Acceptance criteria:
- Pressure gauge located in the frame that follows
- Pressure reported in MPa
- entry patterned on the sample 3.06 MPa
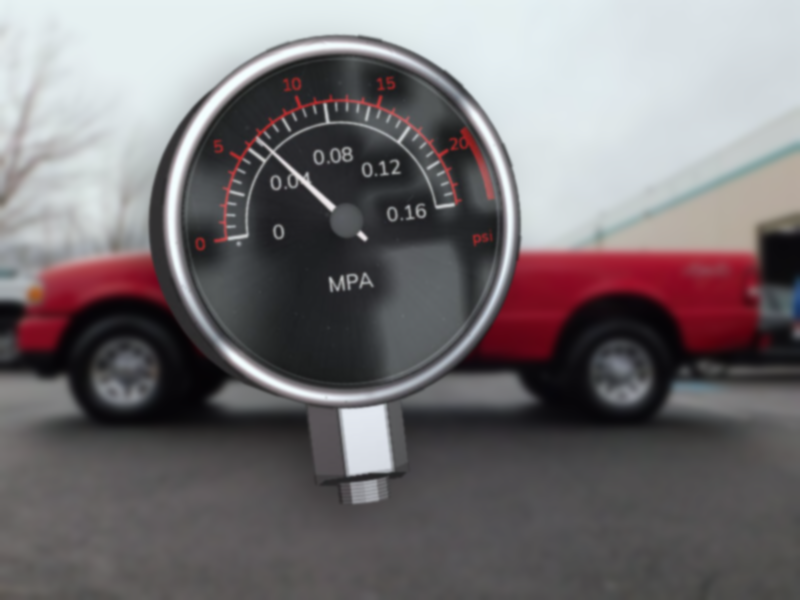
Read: 0.045 MPa
